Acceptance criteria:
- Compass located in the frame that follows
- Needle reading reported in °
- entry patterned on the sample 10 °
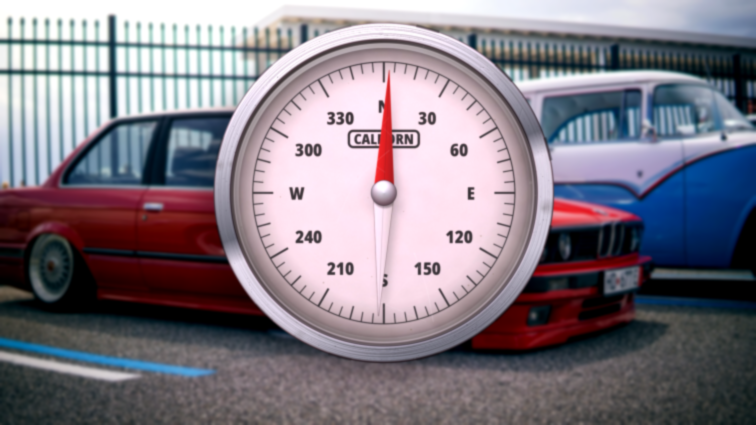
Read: 2.5 °
